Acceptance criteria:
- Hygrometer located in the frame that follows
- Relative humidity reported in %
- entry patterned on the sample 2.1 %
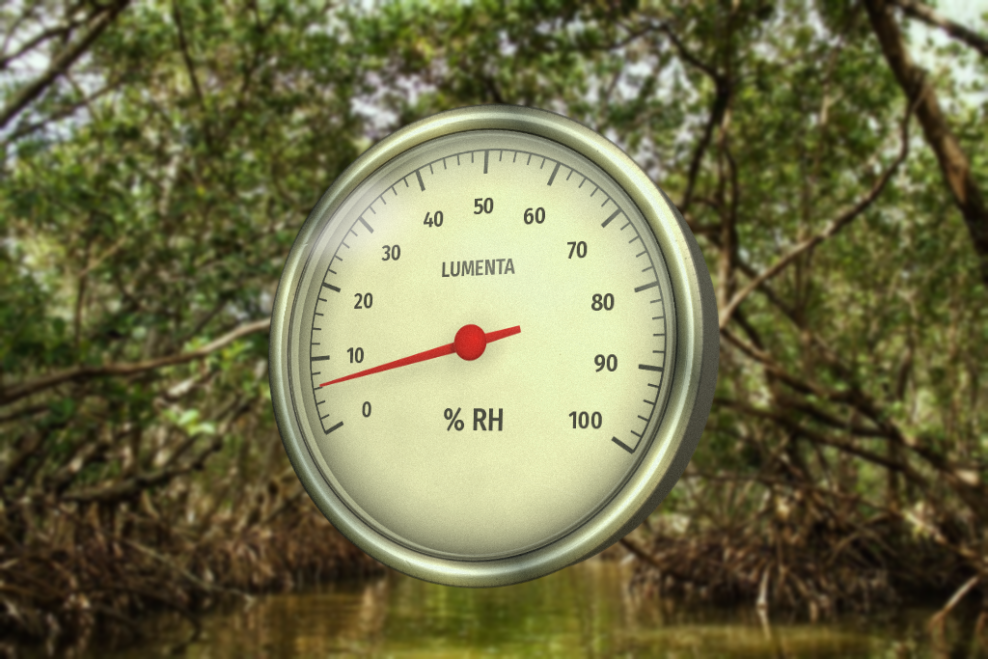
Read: 6 %
